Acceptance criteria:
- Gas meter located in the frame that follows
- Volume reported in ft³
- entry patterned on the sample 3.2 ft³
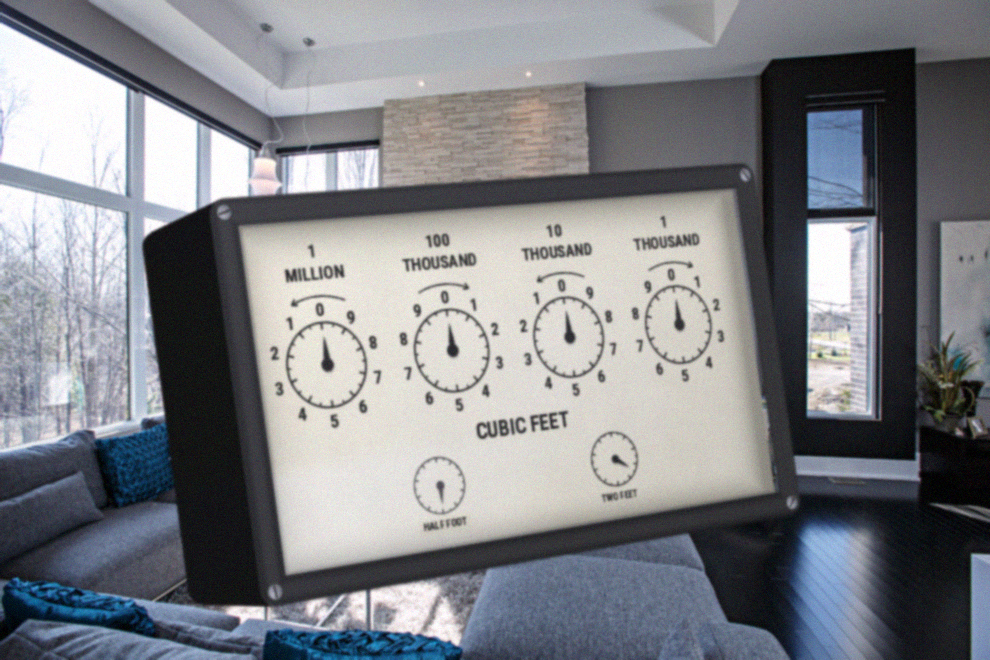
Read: 0 ft³
